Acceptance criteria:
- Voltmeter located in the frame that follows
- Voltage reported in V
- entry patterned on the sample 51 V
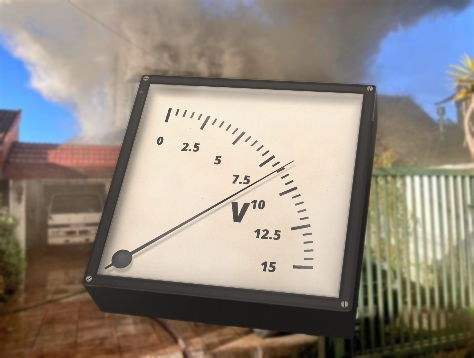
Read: 8.5 V
